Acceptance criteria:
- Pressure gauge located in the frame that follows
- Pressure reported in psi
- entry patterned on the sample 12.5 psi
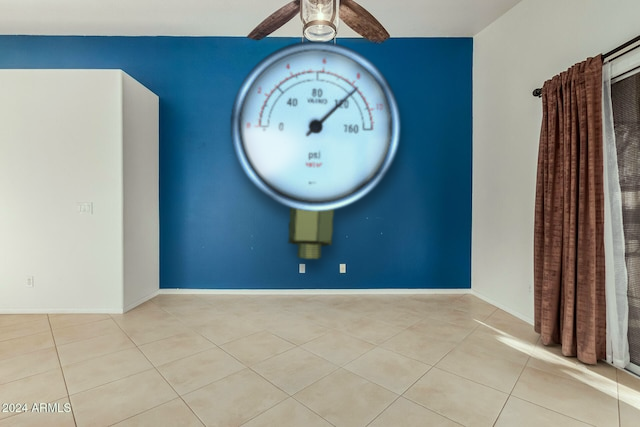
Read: 120 psi
